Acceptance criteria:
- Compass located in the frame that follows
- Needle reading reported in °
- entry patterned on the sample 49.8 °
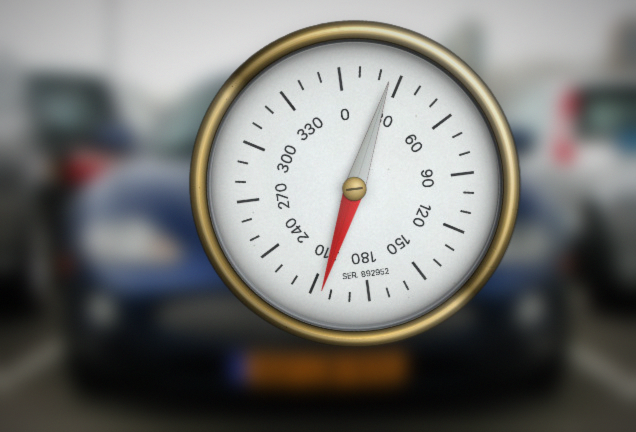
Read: 205 °
